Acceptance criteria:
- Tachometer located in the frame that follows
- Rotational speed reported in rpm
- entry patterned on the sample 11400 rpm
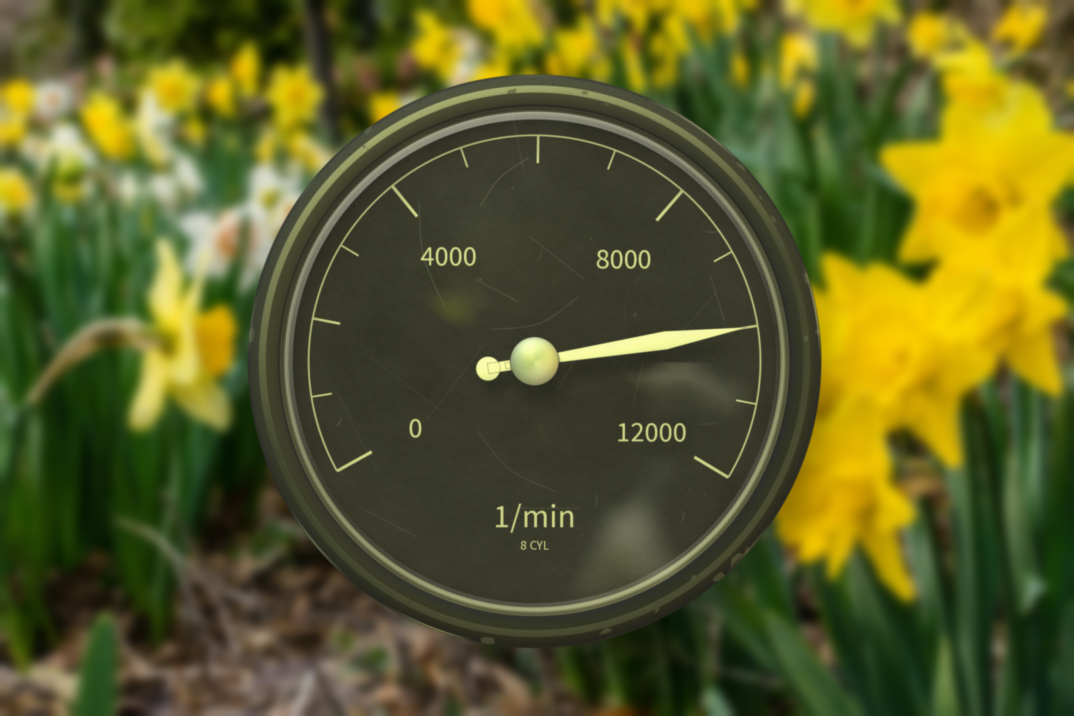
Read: 10000 rpm
